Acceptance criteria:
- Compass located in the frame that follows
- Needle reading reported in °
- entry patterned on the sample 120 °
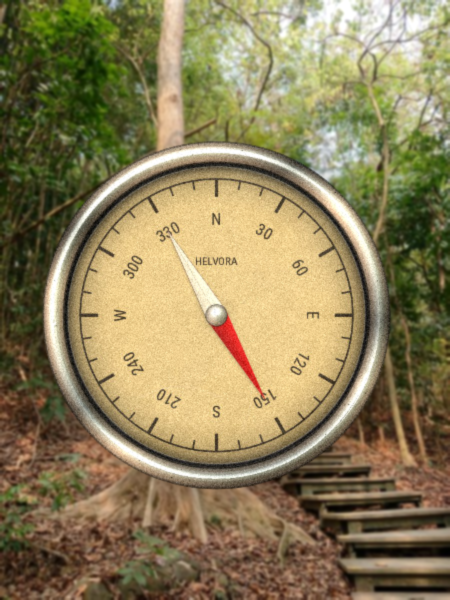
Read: 150 °
